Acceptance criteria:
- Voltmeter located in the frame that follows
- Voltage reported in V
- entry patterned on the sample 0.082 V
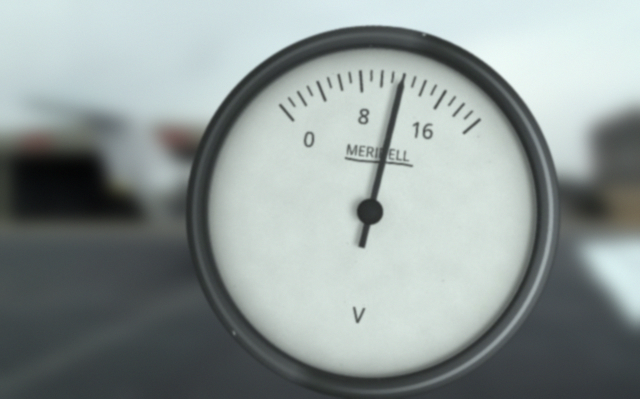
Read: 12 V
